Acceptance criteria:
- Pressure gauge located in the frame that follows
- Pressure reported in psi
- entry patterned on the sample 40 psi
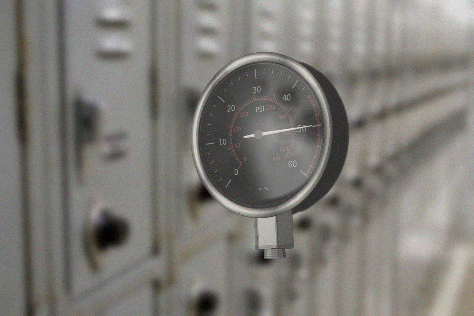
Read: 50 psi
